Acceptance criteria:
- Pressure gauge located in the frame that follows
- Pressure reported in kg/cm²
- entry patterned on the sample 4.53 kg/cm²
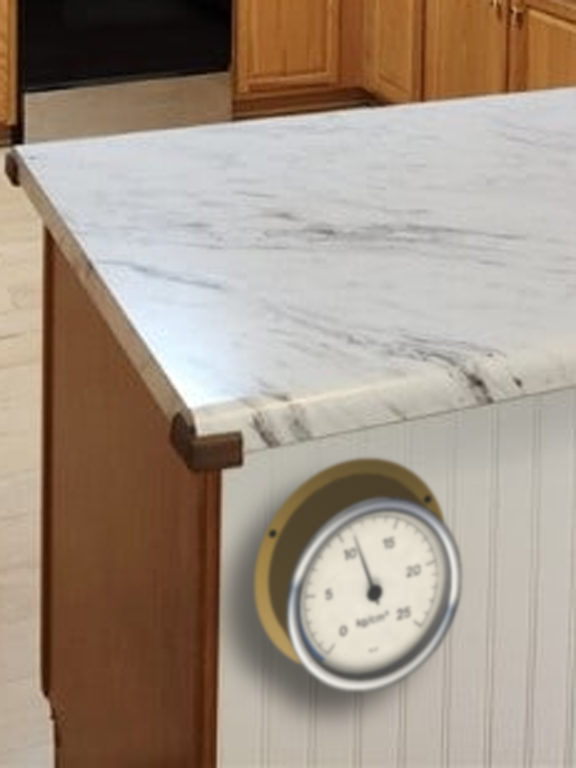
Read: 11 kg/cm²
